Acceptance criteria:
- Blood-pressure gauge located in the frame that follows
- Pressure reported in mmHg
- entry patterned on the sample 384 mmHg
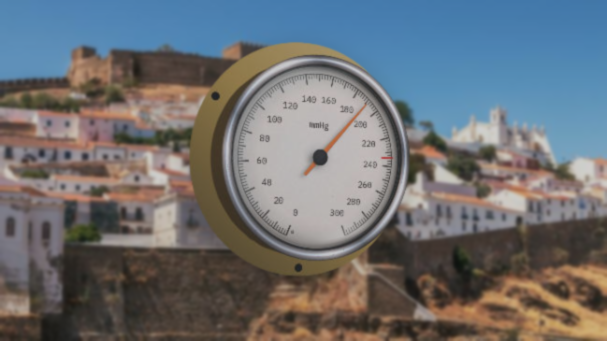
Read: 190 mmHg
